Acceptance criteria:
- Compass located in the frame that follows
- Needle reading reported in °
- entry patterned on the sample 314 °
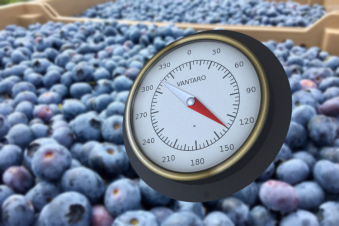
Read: 135 °
